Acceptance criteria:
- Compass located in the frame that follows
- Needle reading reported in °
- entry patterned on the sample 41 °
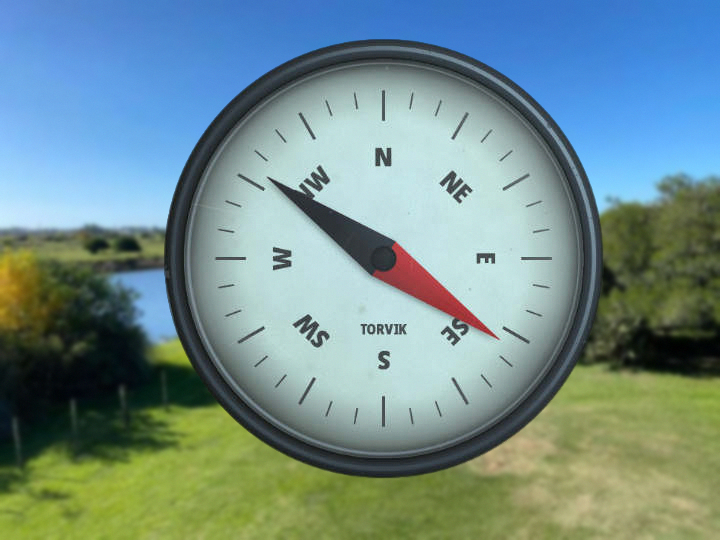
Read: 125 °
